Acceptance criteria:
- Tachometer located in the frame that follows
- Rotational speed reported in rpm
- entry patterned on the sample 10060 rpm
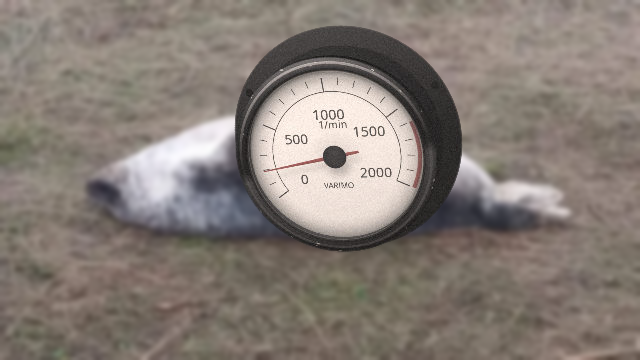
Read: 200 rpm
